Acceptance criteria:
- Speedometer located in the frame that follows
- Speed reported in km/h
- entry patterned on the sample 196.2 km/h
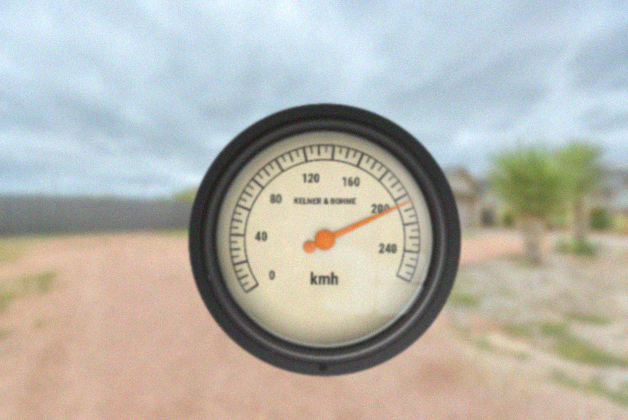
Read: 205 km/h
